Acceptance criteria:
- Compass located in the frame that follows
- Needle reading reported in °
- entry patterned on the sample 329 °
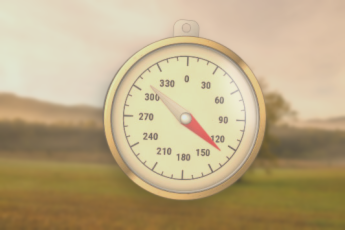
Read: 130 °
